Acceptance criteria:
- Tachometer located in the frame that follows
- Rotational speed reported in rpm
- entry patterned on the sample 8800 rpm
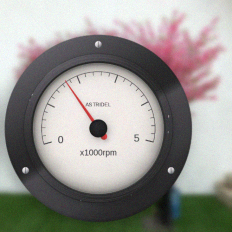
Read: 1700 rpm
